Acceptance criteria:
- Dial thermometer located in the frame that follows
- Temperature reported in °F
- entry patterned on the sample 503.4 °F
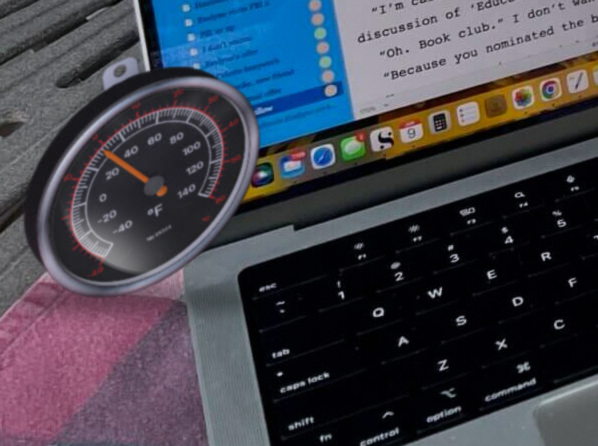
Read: 30 °F
